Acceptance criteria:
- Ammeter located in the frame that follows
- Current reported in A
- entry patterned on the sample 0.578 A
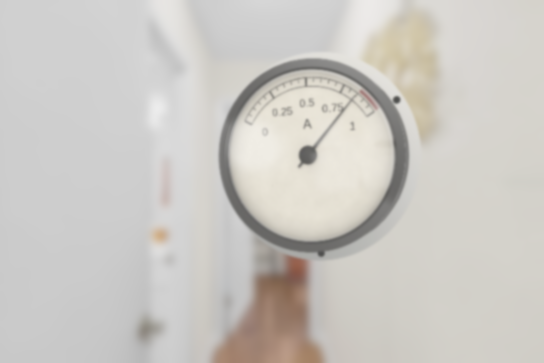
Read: 0.85 A
